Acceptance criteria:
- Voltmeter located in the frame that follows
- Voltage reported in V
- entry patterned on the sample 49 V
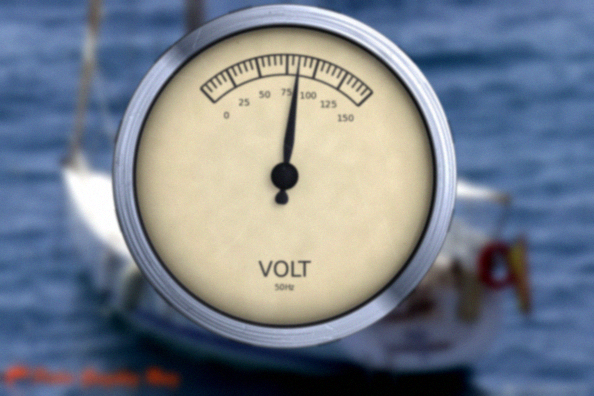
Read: 85 V
